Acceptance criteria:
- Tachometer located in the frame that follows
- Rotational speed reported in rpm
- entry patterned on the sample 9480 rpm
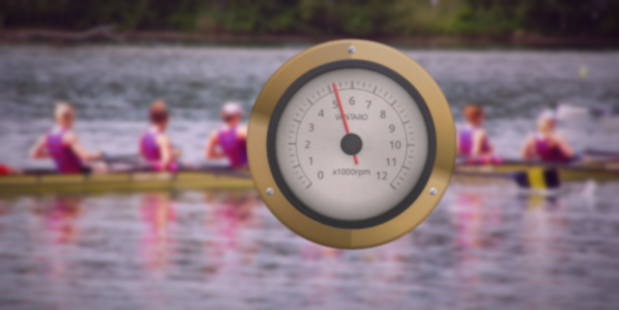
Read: 5250 rpm
